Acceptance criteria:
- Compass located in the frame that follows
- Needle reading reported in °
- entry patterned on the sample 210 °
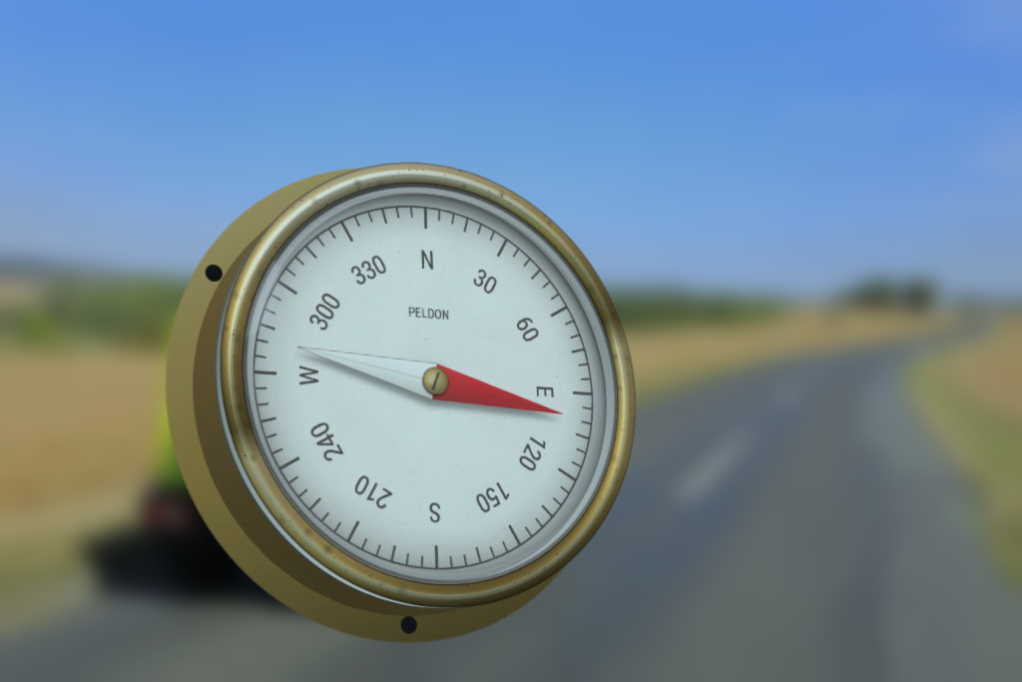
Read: 100 °
